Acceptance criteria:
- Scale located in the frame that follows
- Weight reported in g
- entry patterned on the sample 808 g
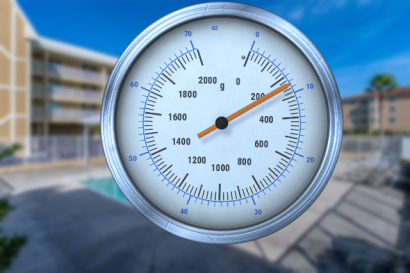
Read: 240 g
